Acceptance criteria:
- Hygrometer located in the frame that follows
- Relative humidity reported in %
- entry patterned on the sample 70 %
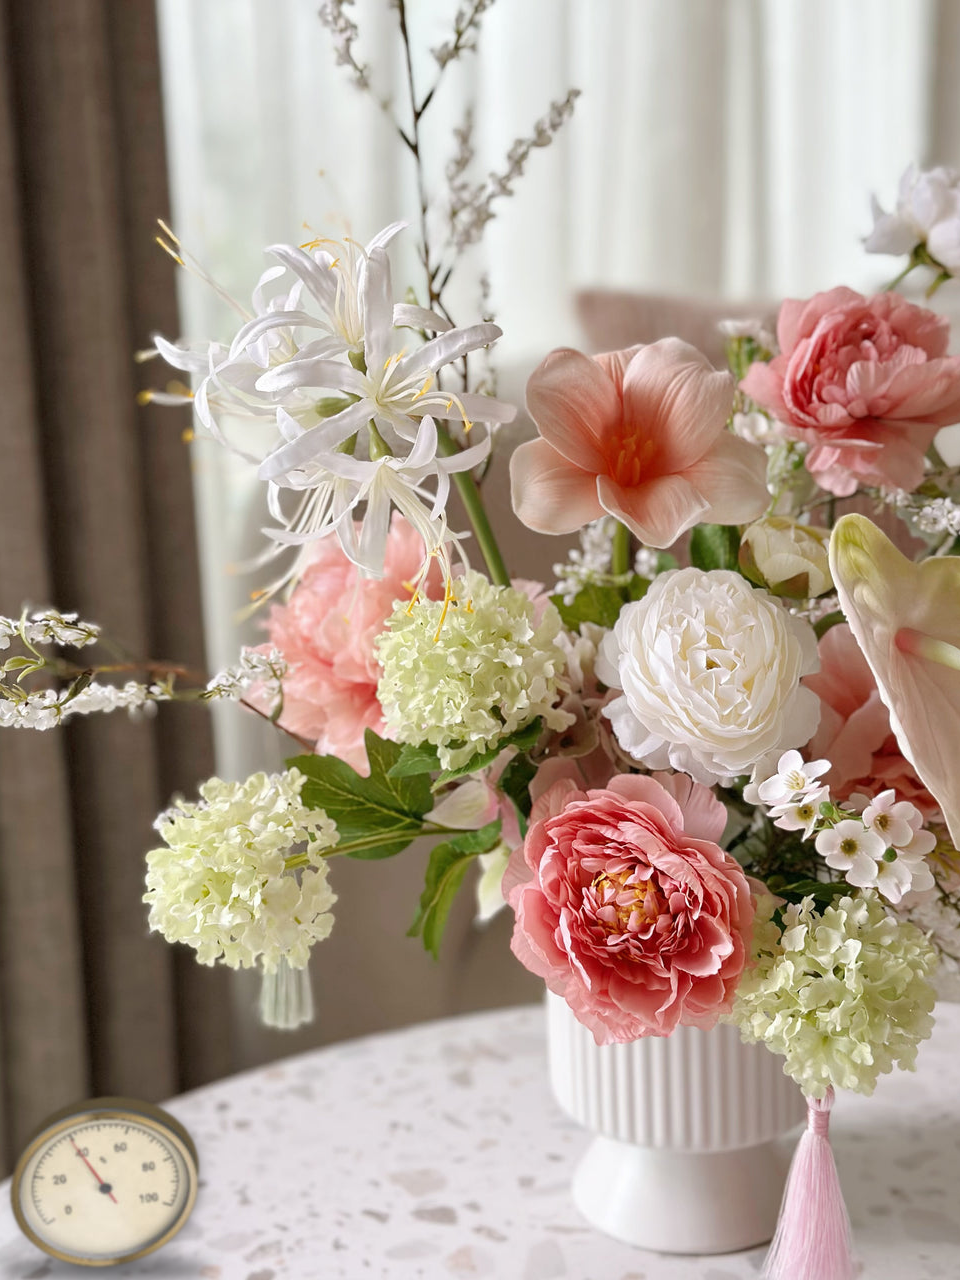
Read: 40 %
